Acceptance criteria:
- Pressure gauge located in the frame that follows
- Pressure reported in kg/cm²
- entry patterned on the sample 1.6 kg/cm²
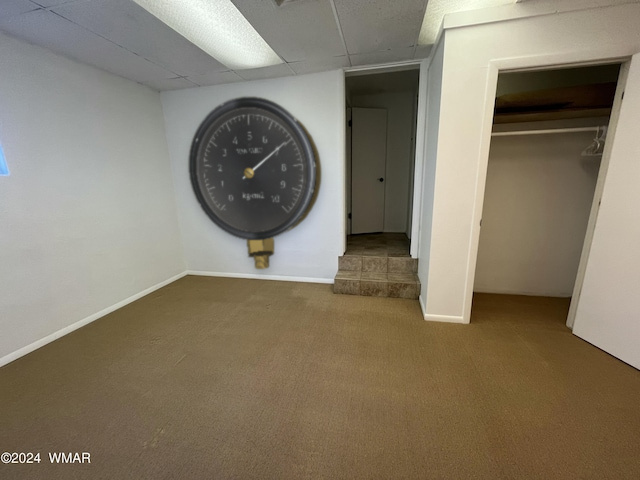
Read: 7 kg/cm²
